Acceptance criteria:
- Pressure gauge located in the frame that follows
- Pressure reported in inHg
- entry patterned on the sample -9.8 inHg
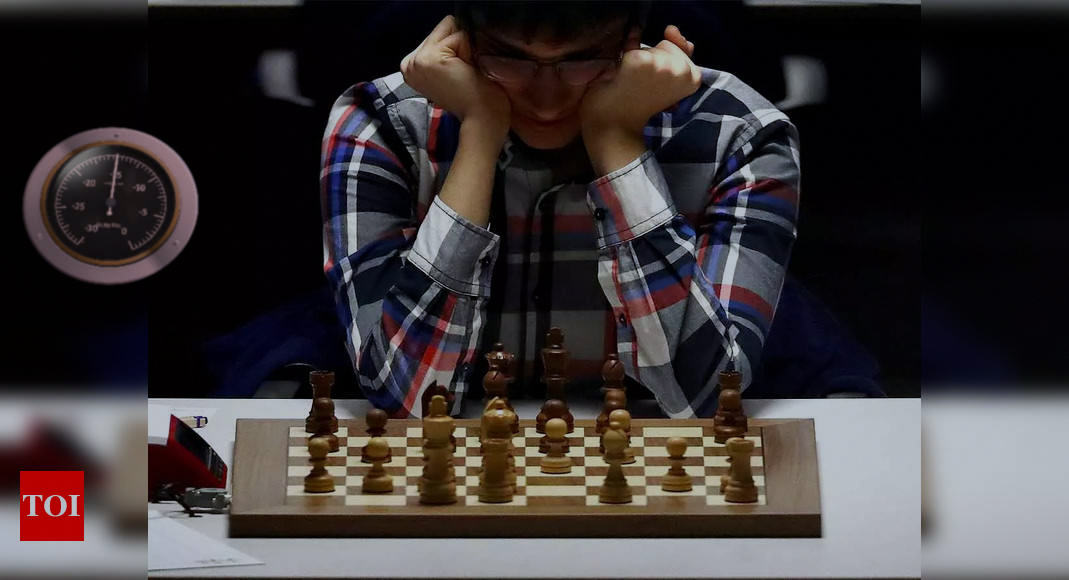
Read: -15 inHg
